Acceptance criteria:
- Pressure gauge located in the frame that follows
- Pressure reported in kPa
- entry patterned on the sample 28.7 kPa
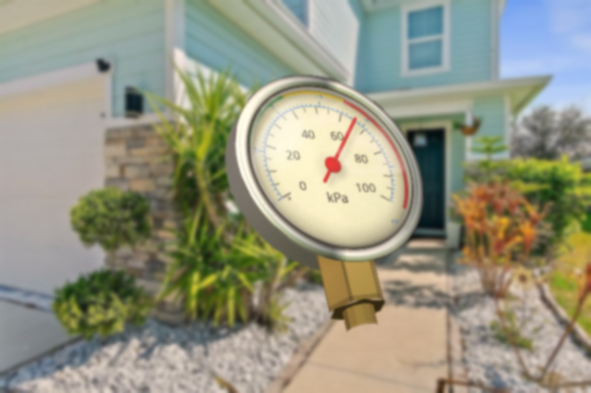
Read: 65 kPa
